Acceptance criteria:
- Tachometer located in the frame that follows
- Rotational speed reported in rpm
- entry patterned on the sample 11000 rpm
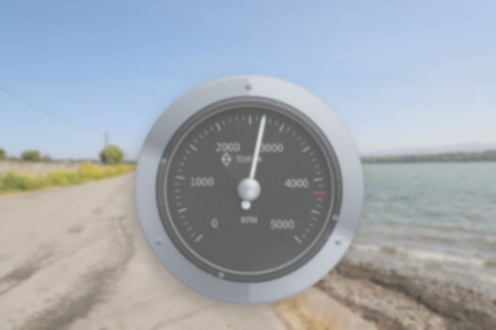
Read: 2700 rpm
